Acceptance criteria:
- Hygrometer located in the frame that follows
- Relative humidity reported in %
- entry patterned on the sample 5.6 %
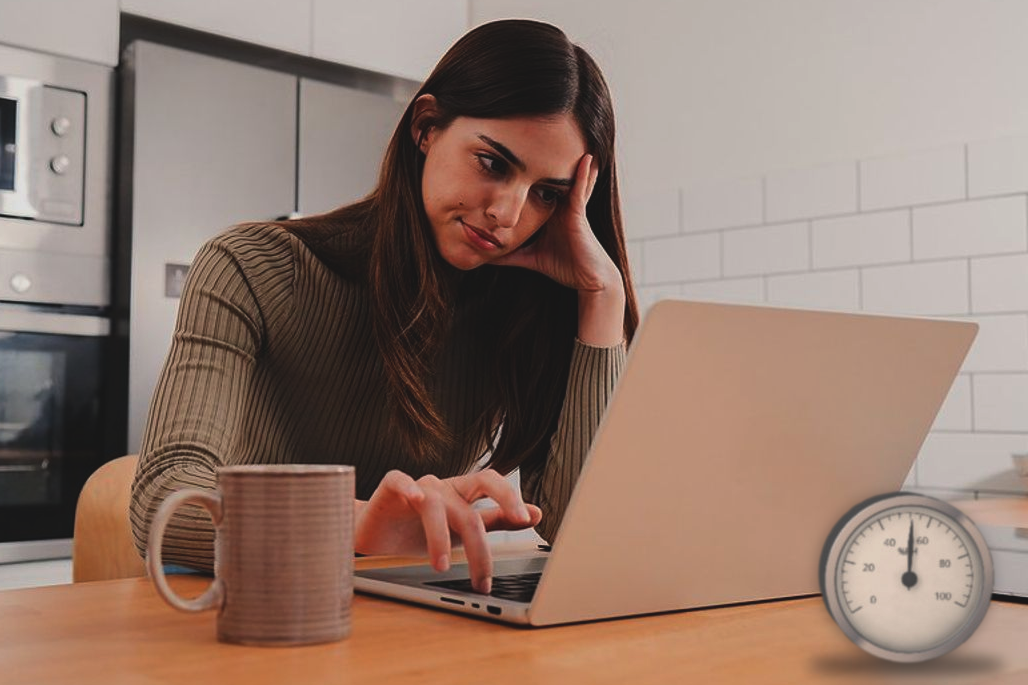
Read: 52 %
